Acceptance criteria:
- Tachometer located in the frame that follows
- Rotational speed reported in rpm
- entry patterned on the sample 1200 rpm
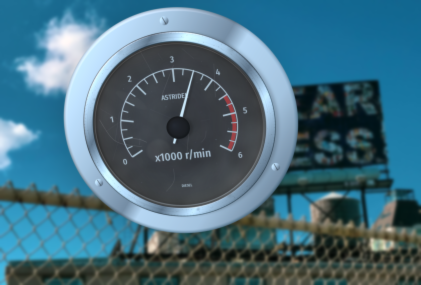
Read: 3500 rpm
